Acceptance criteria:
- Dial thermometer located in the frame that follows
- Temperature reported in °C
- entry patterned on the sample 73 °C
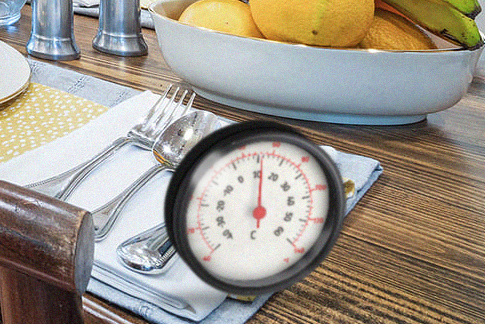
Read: 10 °C
